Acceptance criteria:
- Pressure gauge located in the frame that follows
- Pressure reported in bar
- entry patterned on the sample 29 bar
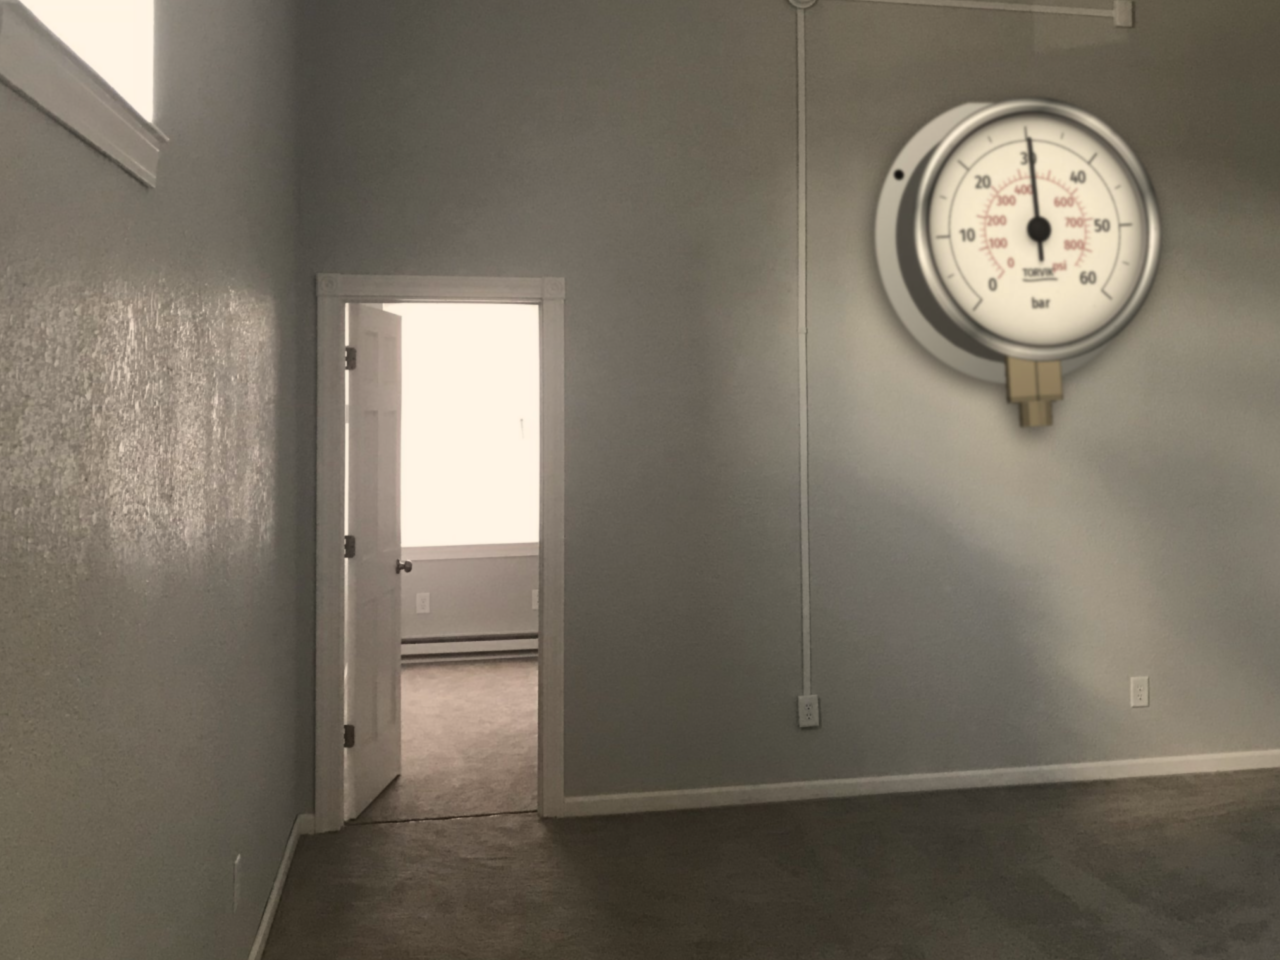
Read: 30 bar
